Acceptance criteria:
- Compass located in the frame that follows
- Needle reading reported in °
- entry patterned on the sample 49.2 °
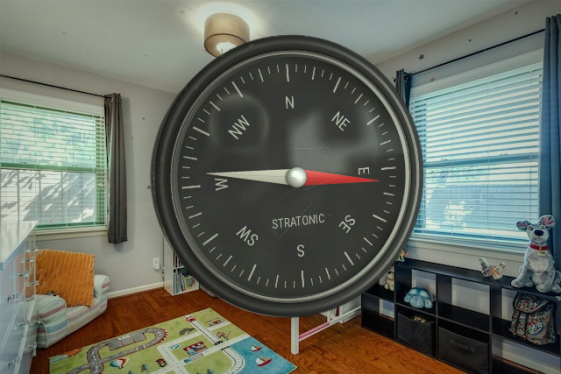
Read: 97.5 °
